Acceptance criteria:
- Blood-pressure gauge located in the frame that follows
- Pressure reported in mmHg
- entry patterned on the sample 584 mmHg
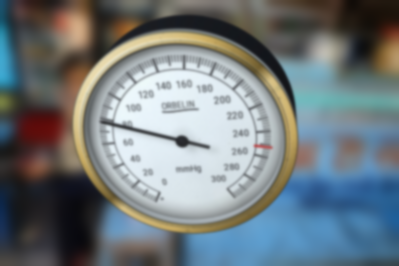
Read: 80 mmHg
